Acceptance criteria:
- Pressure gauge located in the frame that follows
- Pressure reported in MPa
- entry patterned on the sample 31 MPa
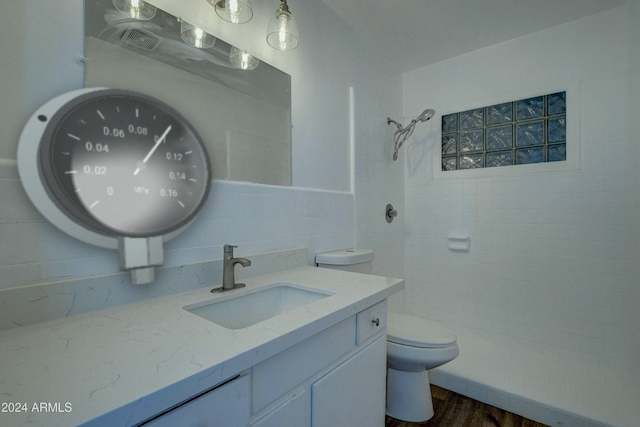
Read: 0.1 MPa
